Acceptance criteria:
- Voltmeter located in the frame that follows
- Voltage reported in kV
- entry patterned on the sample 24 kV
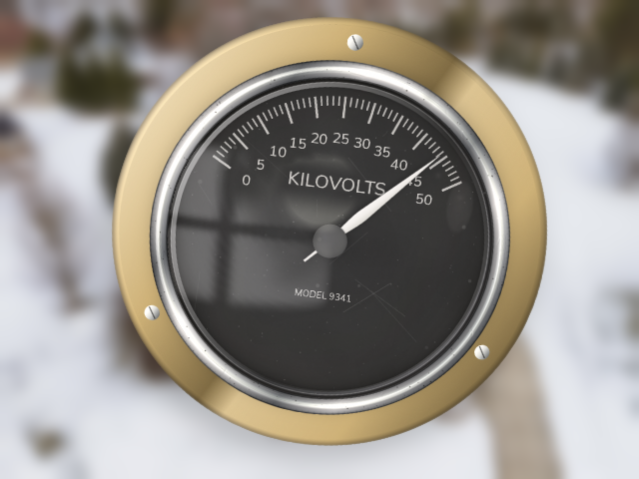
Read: 44 kV
